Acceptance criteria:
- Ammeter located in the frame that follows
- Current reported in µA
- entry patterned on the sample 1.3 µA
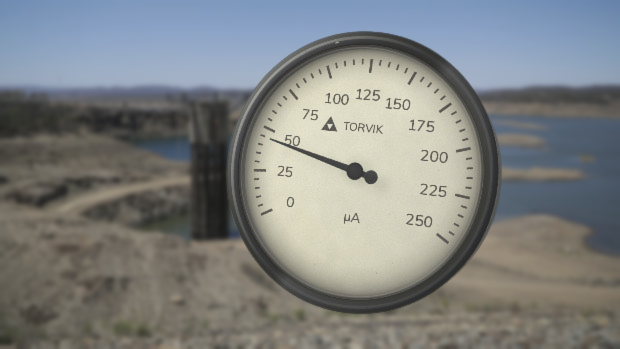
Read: 45 µA
